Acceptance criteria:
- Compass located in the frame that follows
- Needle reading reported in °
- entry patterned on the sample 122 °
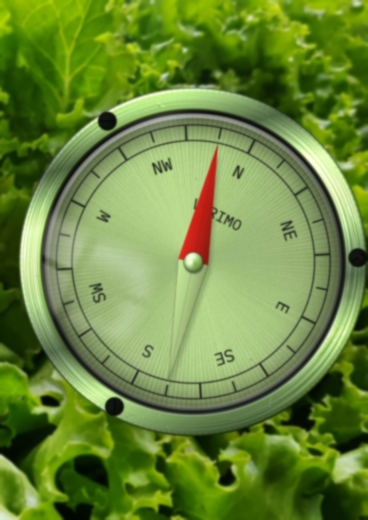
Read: 345 °
